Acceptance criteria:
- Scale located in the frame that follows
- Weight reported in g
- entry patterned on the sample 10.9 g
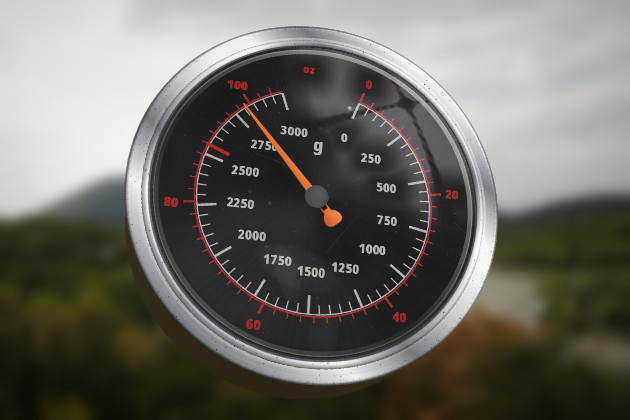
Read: 2800 g
